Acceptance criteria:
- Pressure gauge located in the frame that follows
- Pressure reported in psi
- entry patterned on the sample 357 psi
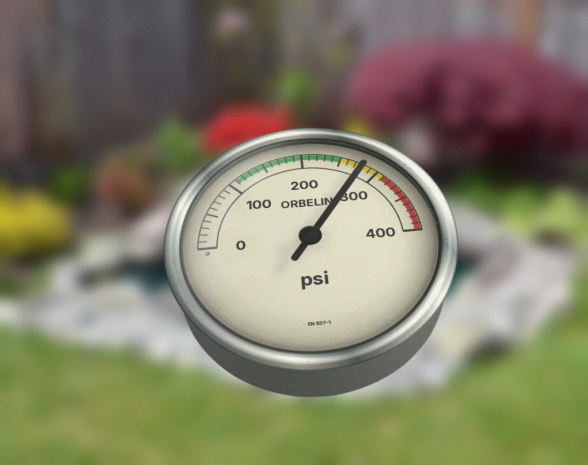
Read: 280 psi
